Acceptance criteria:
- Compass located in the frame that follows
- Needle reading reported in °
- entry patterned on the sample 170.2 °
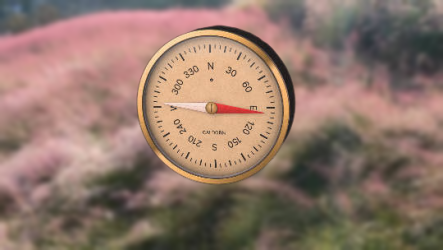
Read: 95 °
